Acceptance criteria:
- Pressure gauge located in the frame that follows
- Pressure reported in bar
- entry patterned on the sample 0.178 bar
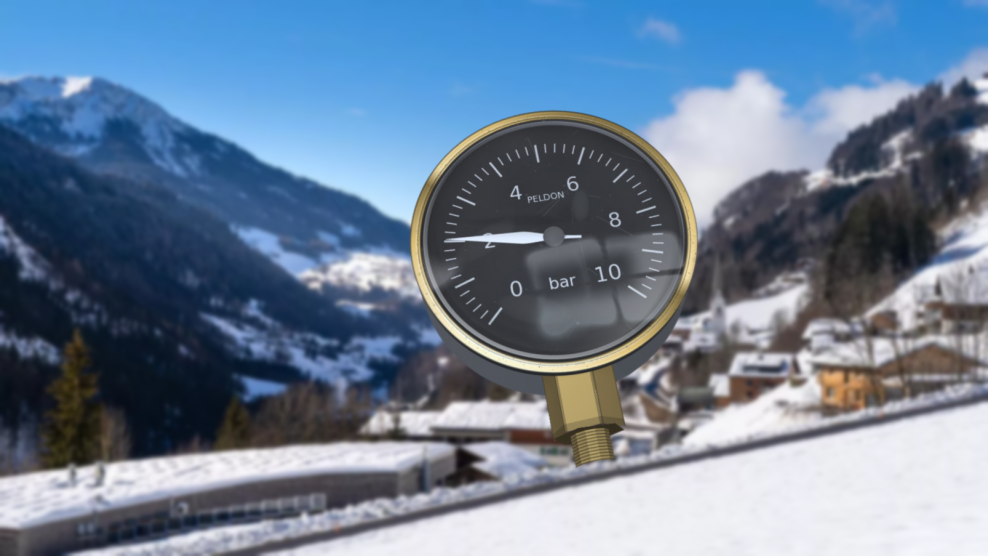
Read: 2 bar
